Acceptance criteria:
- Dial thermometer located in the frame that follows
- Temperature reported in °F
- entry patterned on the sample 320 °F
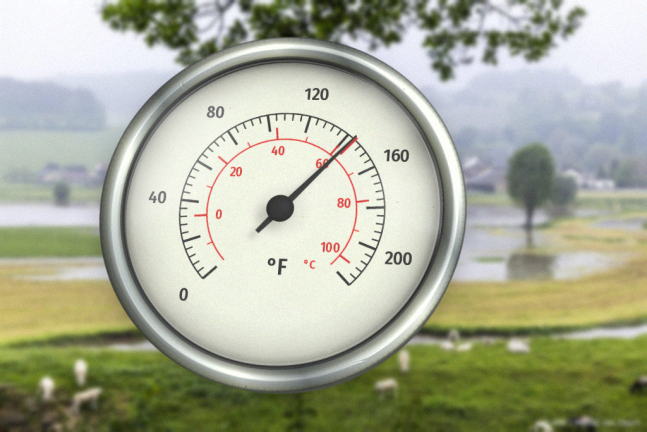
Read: 144 °F
